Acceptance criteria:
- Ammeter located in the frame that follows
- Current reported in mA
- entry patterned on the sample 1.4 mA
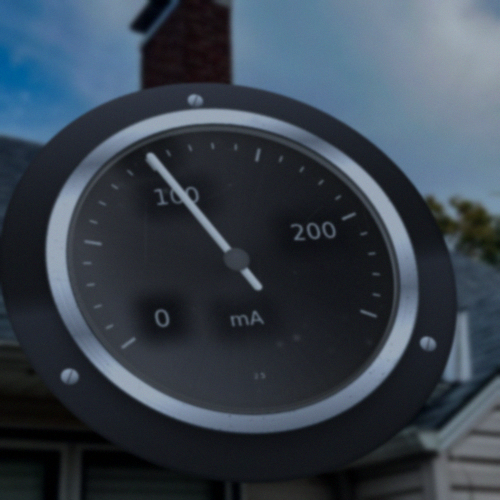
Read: 100 mA
